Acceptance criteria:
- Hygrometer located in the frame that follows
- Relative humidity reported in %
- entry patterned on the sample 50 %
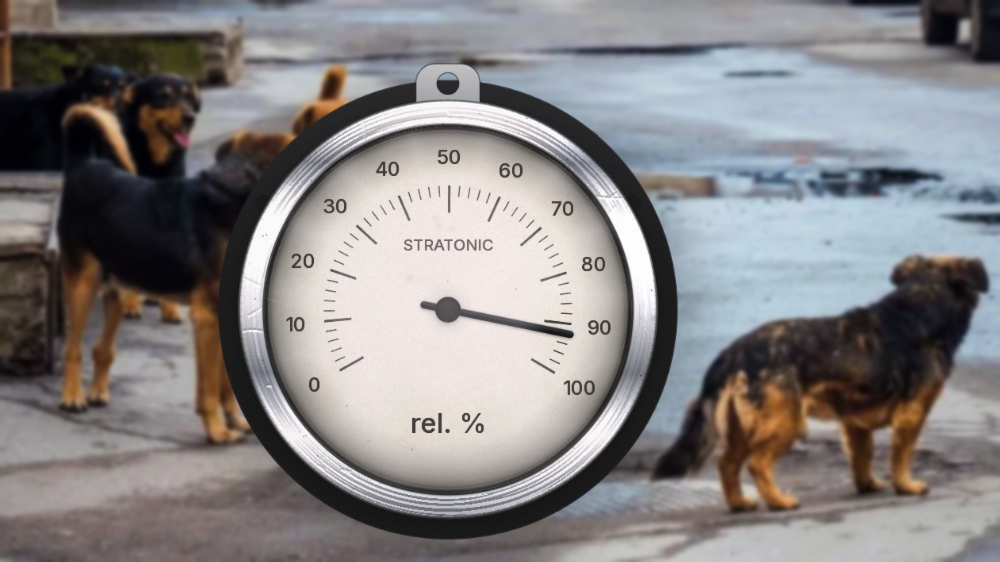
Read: 92 %
